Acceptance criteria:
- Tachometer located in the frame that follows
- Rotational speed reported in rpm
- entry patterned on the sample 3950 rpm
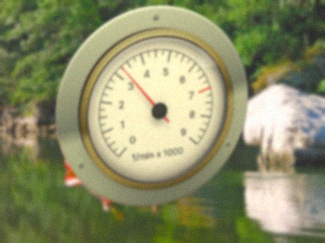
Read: 3250 rpm
